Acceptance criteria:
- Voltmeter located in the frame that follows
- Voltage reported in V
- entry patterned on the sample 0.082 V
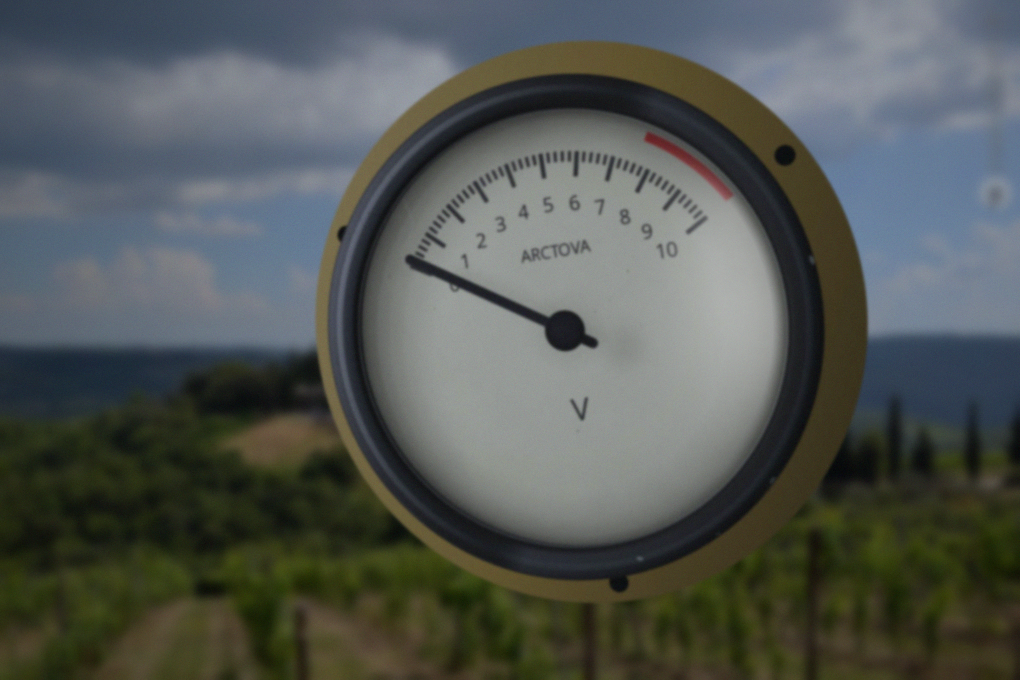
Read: 0.2 V
